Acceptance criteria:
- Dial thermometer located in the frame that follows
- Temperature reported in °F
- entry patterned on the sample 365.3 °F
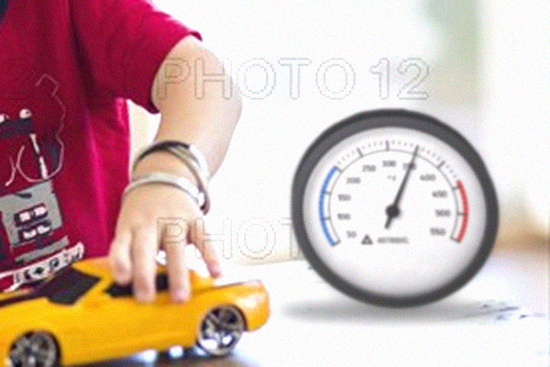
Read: 350 °F
